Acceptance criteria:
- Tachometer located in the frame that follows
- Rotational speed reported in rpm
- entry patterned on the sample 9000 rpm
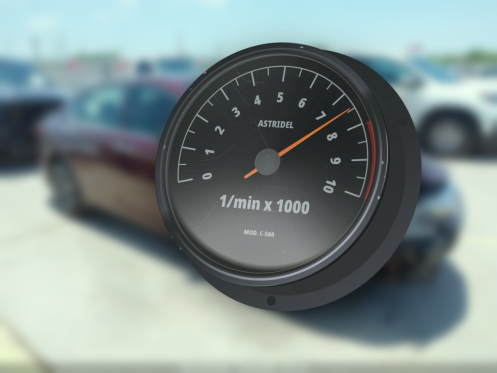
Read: 7500 rpm
